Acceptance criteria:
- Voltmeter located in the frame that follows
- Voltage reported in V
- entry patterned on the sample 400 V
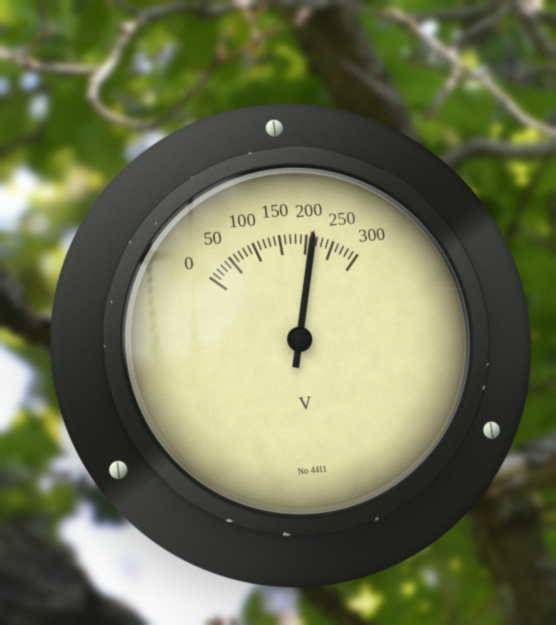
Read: 210 V
